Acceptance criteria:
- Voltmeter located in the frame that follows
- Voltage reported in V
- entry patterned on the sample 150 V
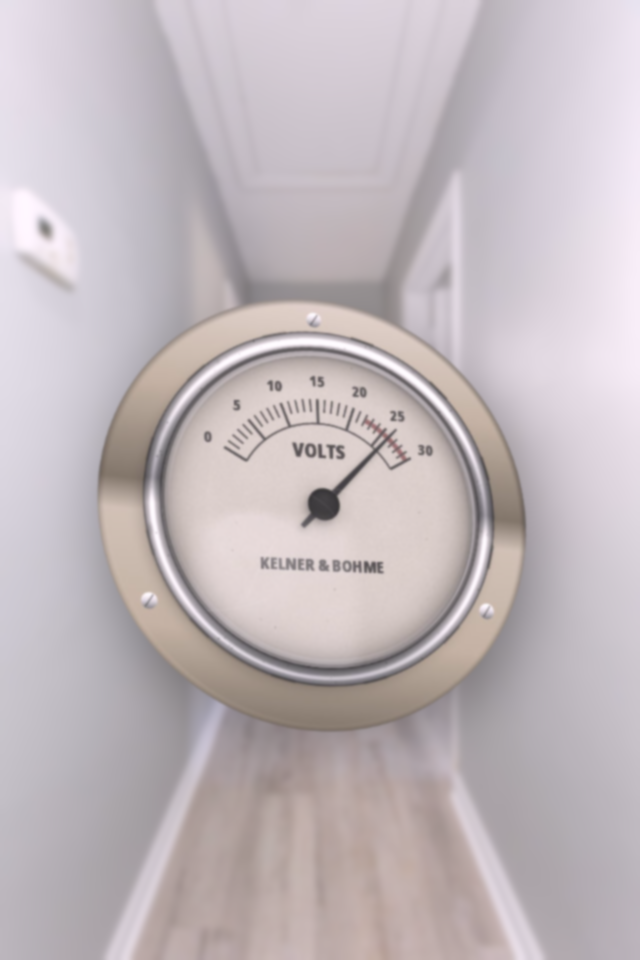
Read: 26 V
